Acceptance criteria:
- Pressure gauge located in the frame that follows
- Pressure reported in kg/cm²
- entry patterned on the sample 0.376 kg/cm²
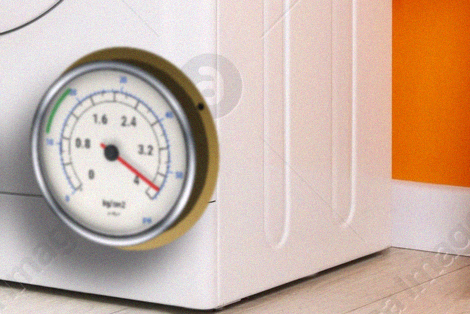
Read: 3.8 kg/cm²
